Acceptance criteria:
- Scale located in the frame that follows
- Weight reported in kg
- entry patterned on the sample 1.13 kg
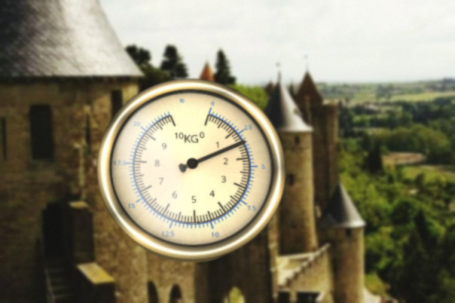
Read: 1.5 kg
